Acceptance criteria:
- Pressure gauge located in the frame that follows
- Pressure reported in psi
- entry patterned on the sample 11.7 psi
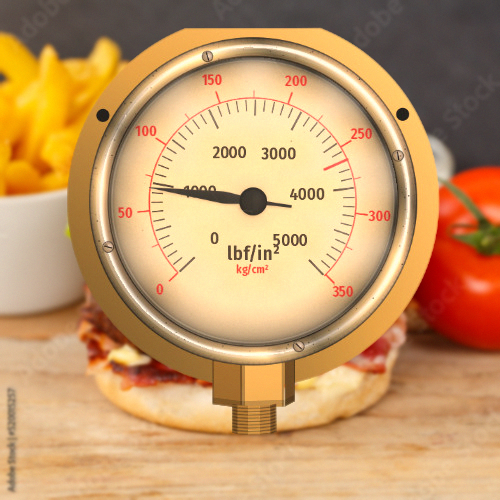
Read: 950 psi
